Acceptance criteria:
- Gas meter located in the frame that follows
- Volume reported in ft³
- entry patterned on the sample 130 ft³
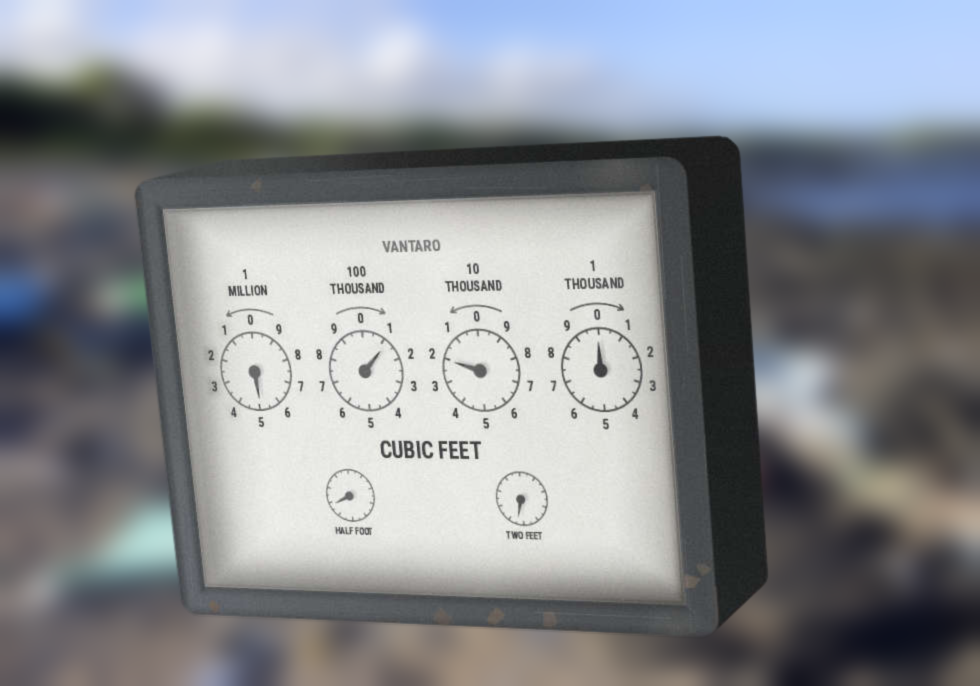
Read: 512000 ft³
